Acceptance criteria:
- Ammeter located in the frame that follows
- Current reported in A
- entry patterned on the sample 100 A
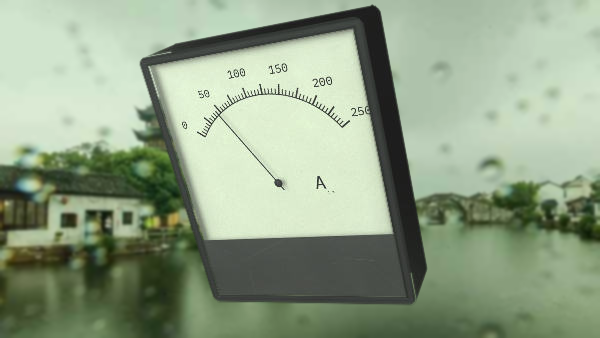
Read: 50 A
